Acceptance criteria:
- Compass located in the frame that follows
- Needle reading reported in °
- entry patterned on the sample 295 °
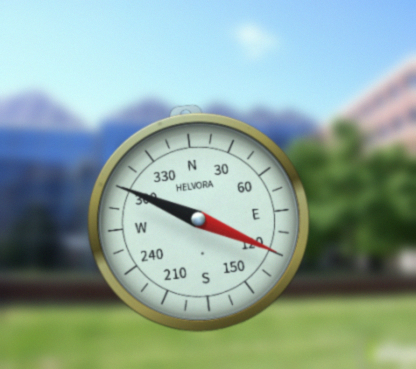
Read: 120 °
